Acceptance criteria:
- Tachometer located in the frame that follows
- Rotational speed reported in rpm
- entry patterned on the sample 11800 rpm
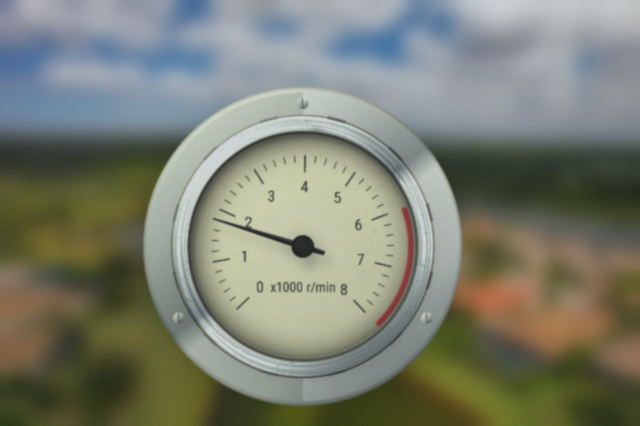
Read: 1800 rpm
